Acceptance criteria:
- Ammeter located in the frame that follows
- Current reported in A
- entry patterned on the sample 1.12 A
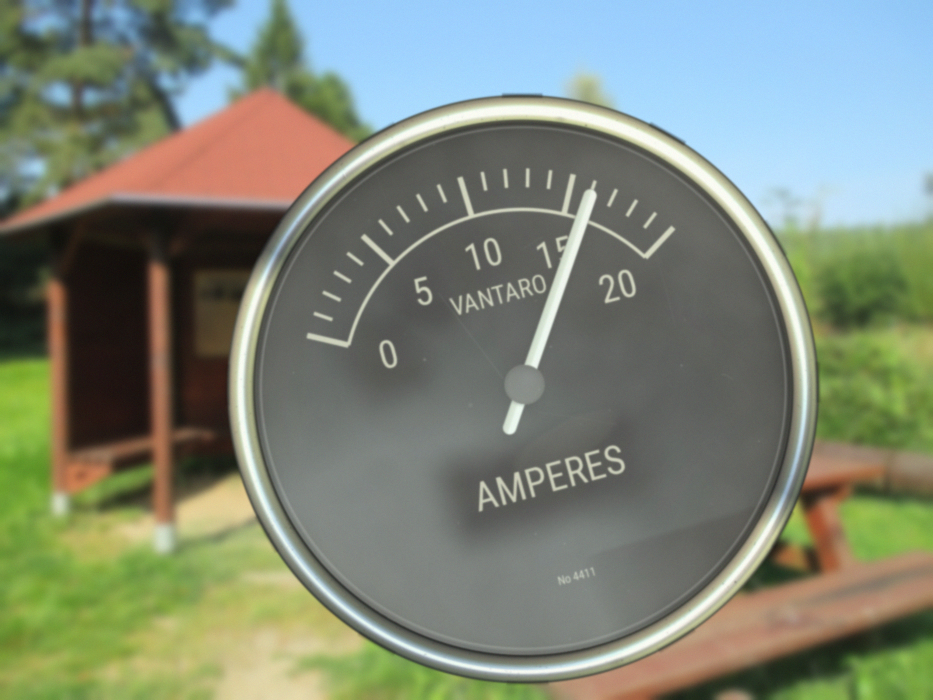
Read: 16 A
